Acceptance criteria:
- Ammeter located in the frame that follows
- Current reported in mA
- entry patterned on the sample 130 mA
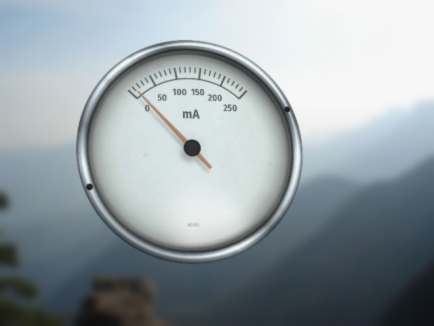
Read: 10 mA
